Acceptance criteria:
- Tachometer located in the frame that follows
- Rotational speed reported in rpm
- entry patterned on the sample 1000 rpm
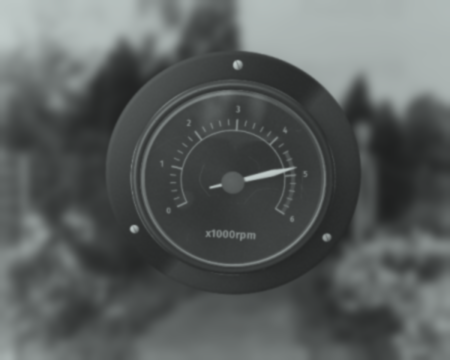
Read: 4800 rpm
